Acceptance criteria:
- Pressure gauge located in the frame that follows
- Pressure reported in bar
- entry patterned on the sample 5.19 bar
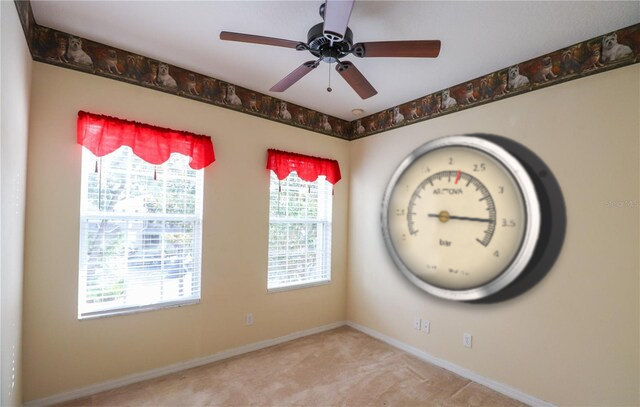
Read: 3.5 bar
